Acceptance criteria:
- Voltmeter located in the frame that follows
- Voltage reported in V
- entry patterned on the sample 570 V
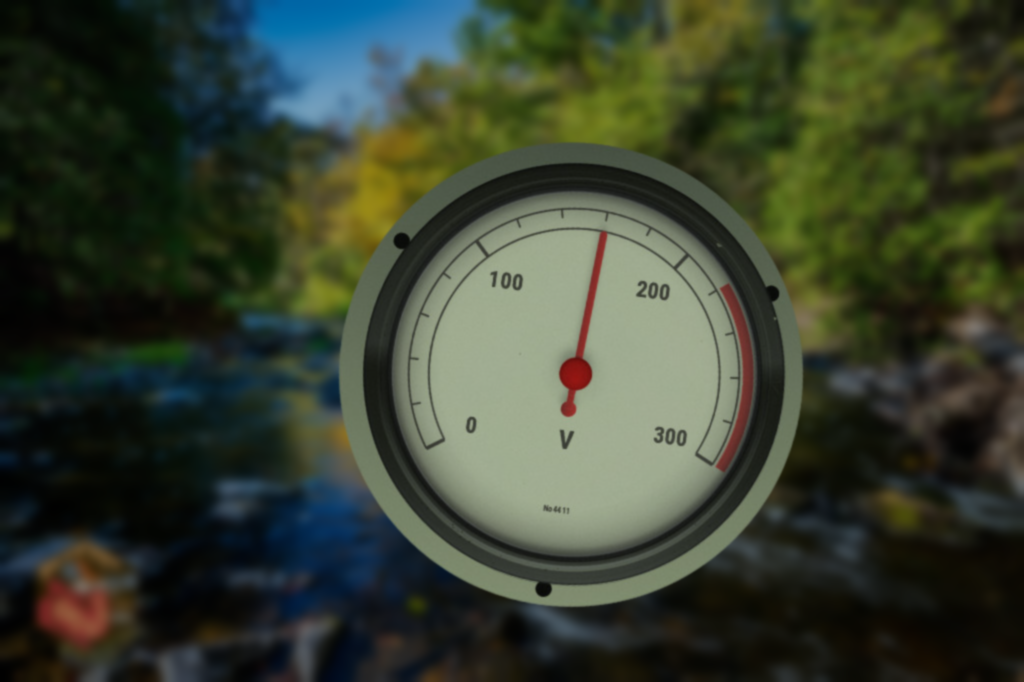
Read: 160 V
